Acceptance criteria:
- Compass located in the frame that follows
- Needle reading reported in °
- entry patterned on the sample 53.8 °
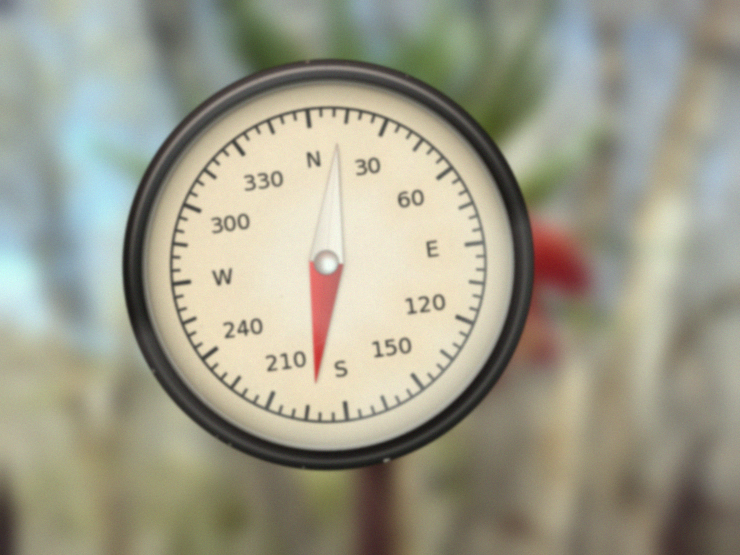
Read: 192.5 °
